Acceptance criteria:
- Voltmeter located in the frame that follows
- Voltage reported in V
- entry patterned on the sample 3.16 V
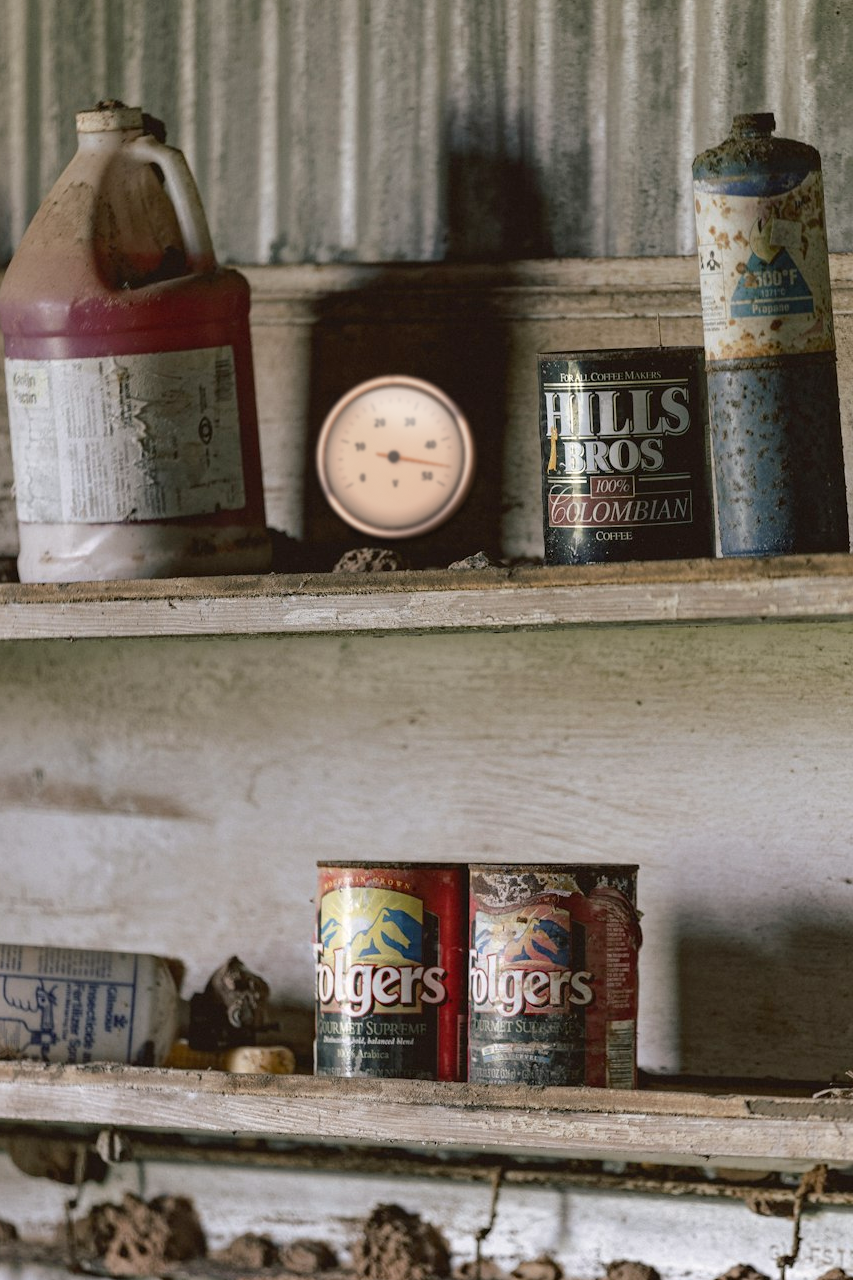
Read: 46 V
